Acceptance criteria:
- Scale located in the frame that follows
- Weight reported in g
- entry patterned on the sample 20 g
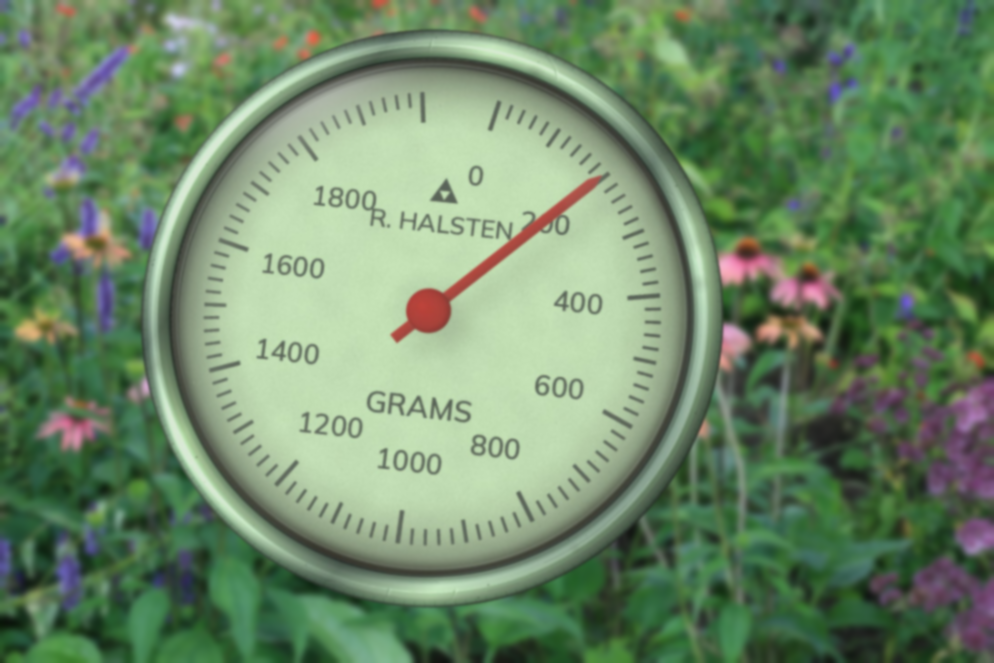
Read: 200 g
